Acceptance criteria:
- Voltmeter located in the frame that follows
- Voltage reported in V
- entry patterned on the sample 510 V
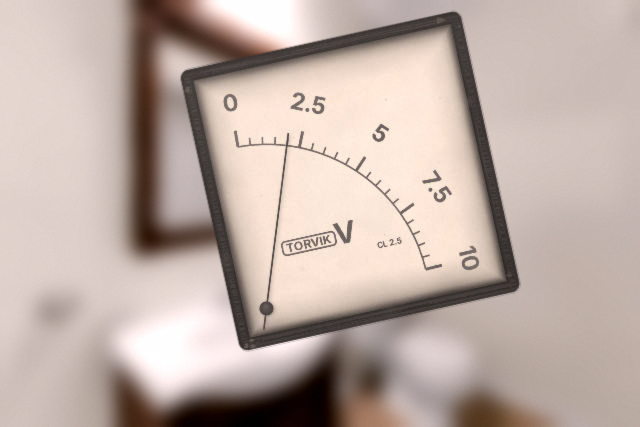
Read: 2 V
